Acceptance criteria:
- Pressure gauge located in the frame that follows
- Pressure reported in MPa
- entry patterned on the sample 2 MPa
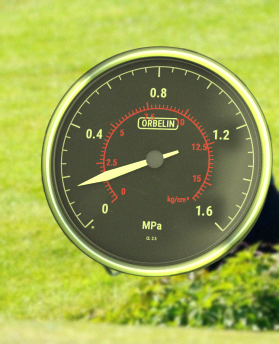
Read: 0.15 MPa
